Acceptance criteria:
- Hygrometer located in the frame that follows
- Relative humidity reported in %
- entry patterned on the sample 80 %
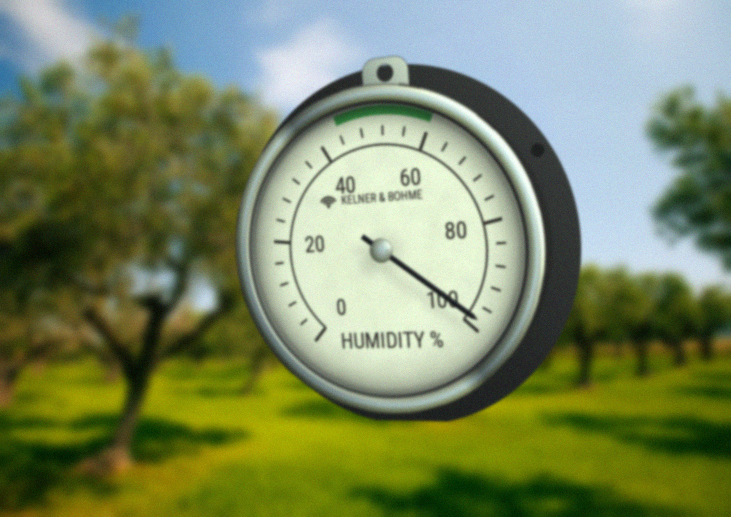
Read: 98 %
